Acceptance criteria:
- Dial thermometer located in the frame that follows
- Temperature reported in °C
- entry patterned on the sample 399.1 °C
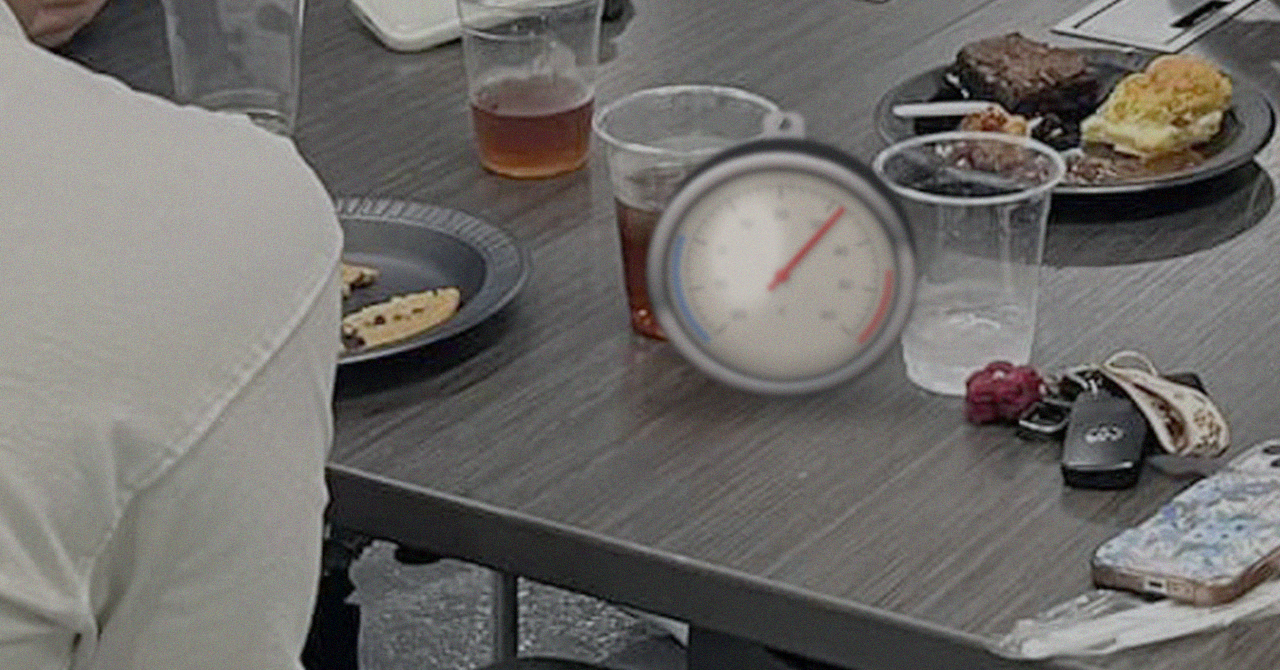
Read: 32 °C
